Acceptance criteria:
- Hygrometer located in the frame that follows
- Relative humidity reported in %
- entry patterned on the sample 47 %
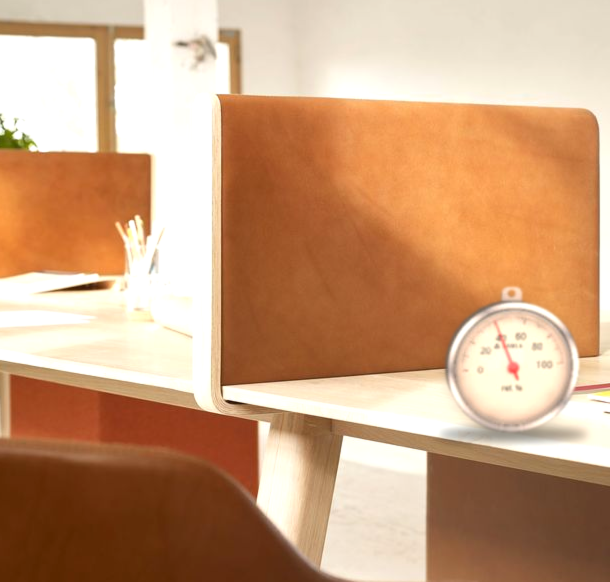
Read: 40 %
